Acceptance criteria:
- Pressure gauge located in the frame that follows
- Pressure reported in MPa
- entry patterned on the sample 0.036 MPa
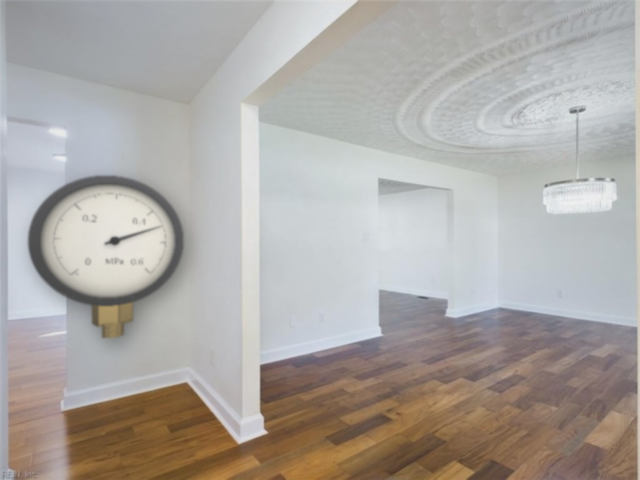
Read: 0.45 MPa
